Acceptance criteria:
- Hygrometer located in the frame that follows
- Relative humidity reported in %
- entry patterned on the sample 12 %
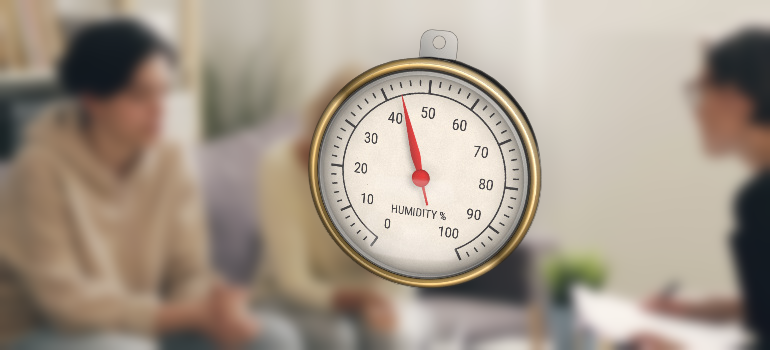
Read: 44 %
